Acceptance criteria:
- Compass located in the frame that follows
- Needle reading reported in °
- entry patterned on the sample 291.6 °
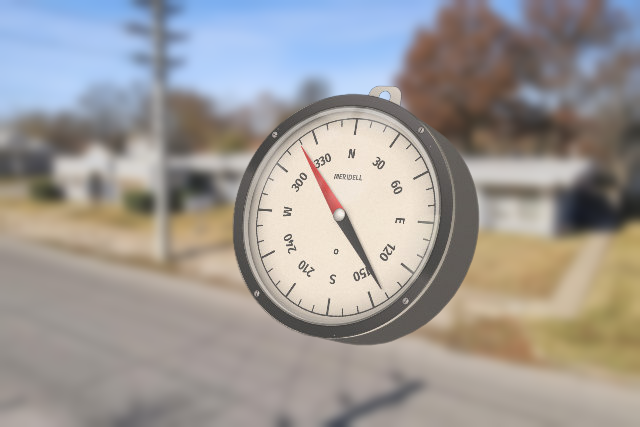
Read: 320 °
